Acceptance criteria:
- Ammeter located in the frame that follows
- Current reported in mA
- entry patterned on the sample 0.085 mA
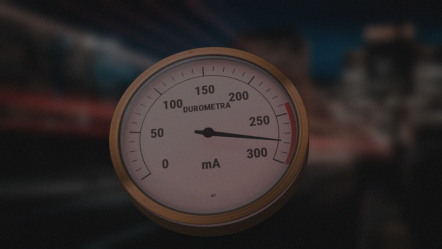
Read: 280 mA
